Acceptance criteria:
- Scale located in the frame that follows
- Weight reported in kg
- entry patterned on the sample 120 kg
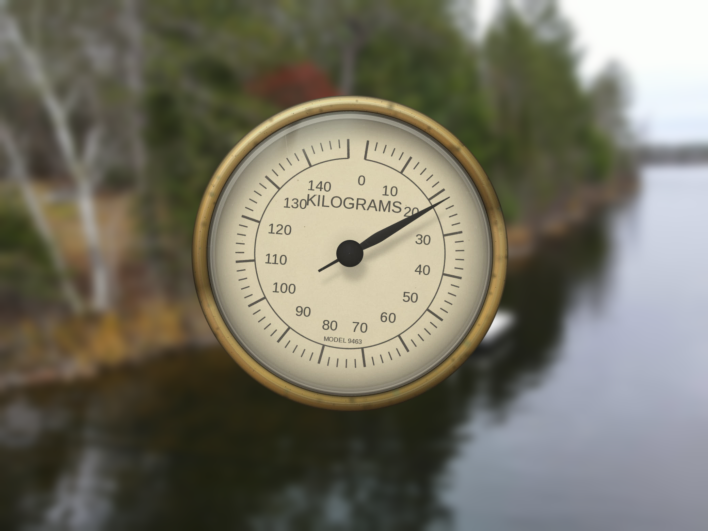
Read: 22 kg
